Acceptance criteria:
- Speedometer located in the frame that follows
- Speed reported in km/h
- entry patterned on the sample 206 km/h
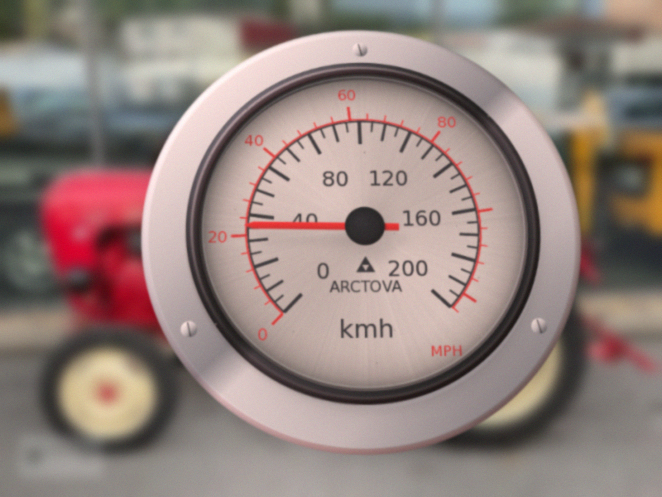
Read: 35 km/h
